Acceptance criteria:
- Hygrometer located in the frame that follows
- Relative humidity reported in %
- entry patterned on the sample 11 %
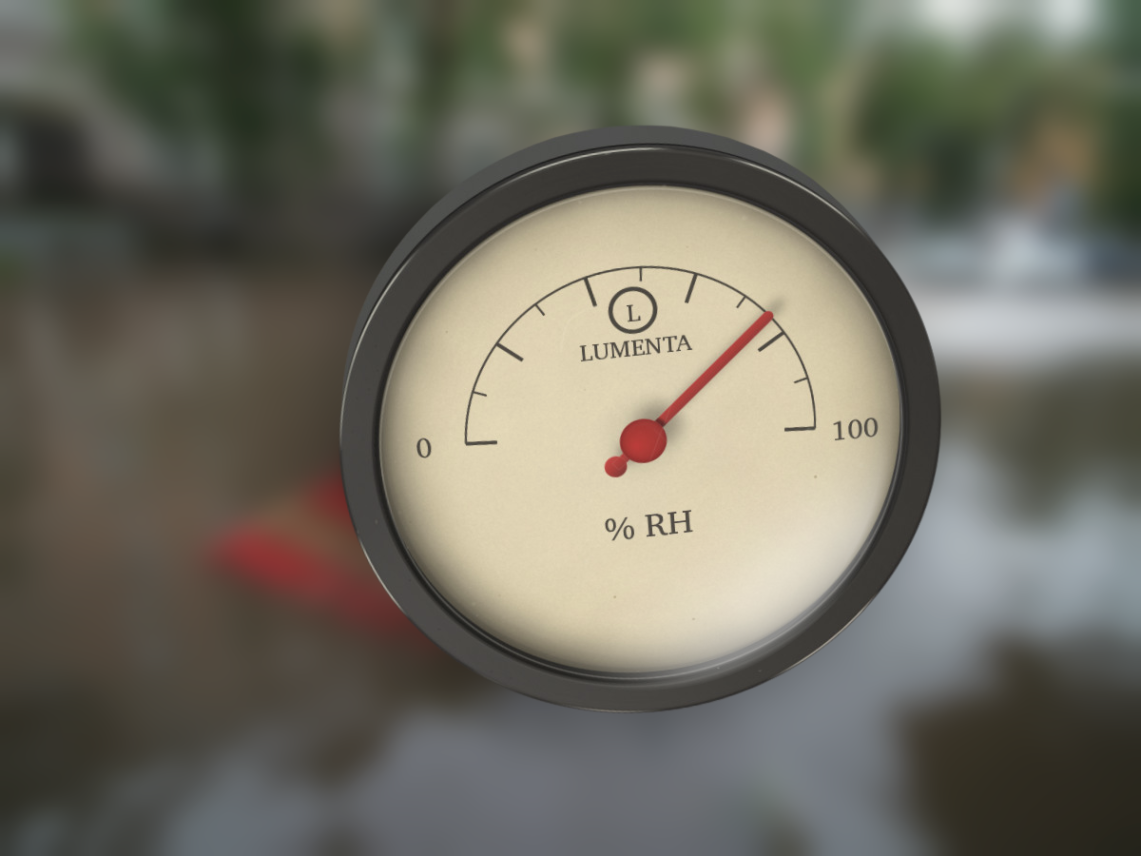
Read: 75 %
